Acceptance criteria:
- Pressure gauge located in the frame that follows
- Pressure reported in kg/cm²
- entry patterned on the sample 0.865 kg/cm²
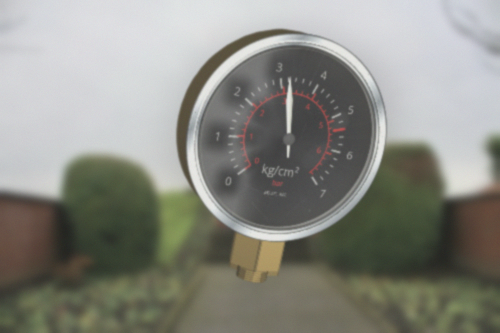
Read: 3.2 kg/cm²
